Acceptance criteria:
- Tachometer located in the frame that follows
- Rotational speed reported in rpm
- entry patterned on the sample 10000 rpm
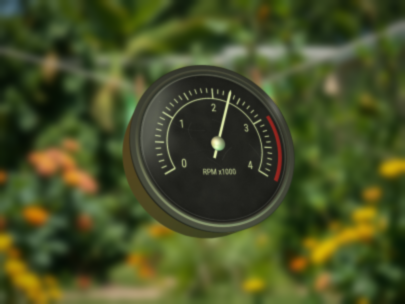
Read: 2300 rpm
